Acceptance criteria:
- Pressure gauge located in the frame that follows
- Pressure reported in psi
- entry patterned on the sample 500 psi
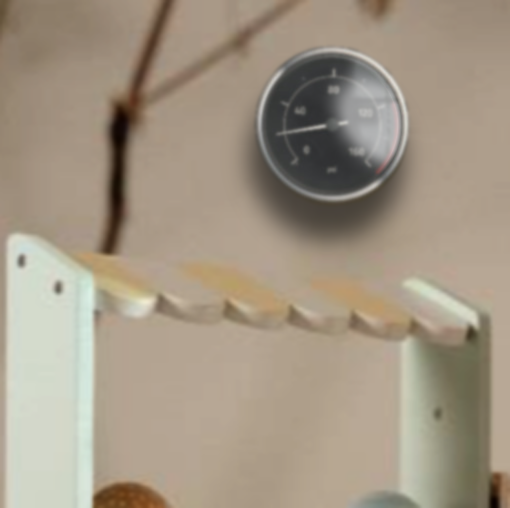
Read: 20 psi
